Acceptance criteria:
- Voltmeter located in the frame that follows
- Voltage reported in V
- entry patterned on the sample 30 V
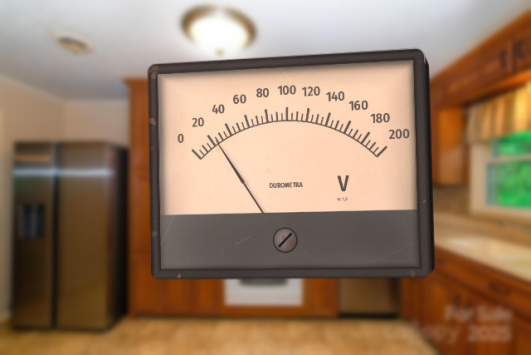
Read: 25 V
